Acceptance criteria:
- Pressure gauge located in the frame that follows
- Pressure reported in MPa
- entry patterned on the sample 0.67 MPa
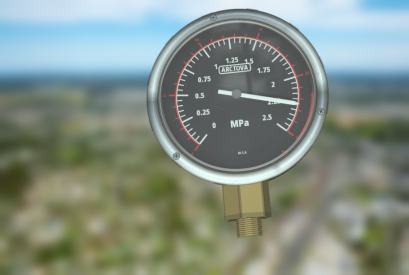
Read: 2.25 MPa
